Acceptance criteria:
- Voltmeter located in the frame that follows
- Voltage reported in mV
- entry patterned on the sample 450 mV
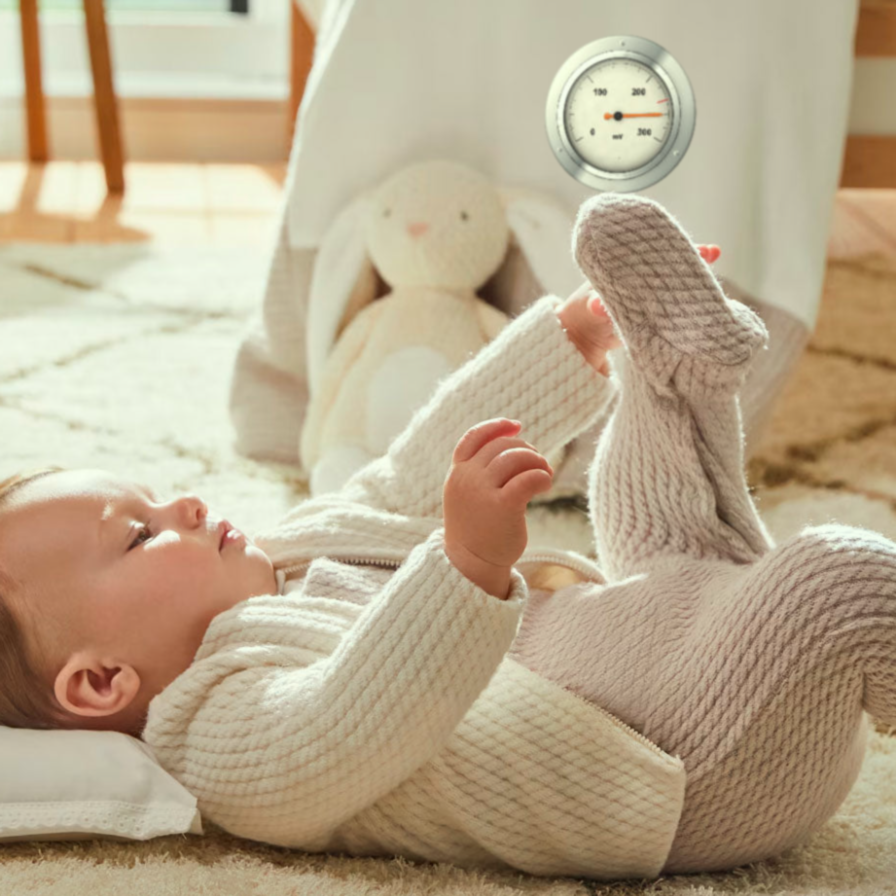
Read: 260 mV
